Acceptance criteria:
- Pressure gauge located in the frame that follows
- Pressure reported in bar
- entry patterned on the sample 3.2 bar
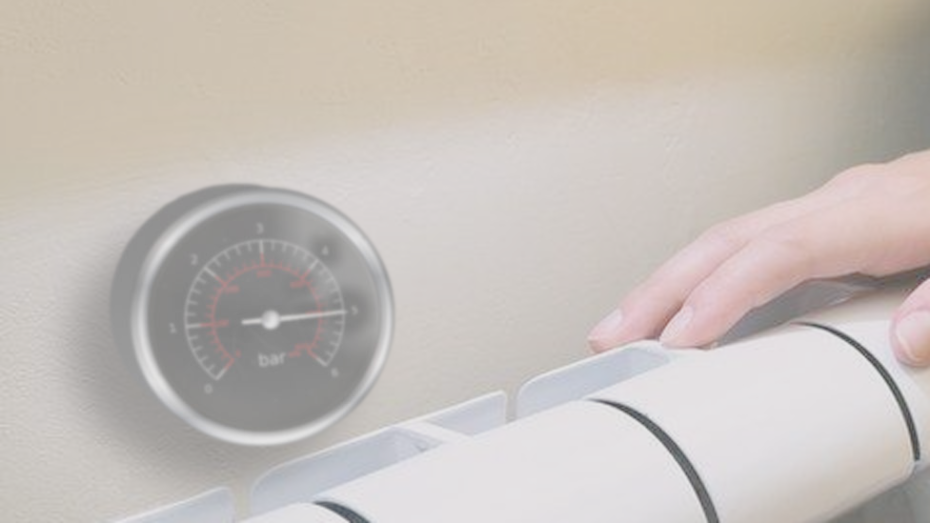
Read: 5 bar
